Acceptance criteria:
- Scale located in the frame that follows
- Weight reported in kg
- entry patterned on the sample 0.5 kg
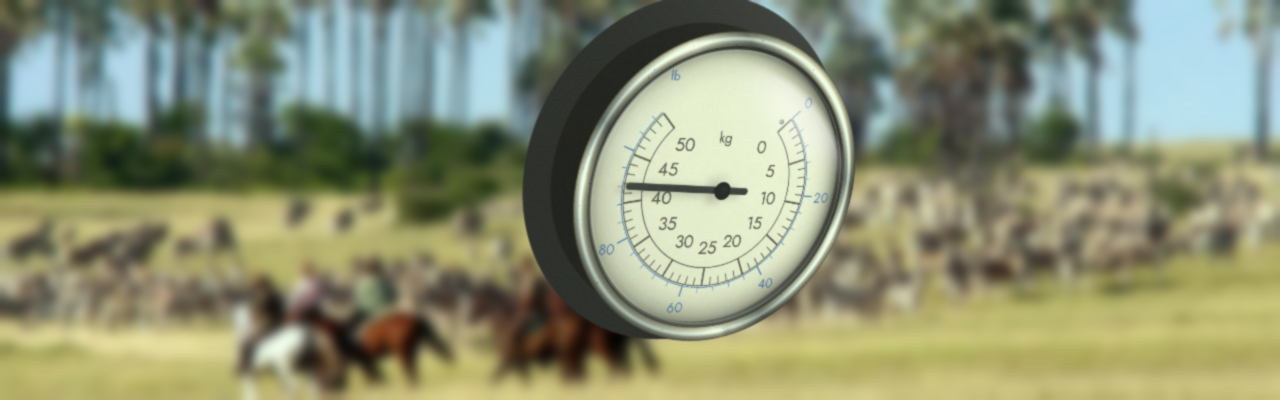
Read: 42 kg
